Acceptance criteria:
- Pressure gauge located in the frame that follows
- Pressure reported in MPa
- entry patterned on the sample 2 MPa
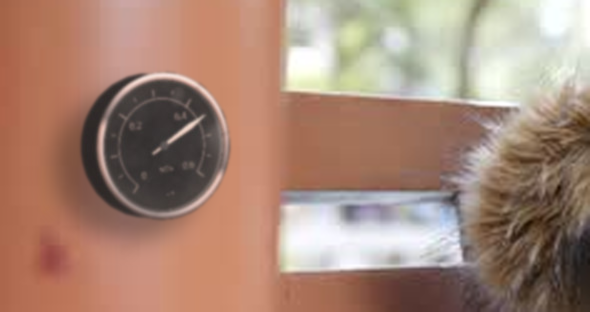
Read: 0.45 MPa
